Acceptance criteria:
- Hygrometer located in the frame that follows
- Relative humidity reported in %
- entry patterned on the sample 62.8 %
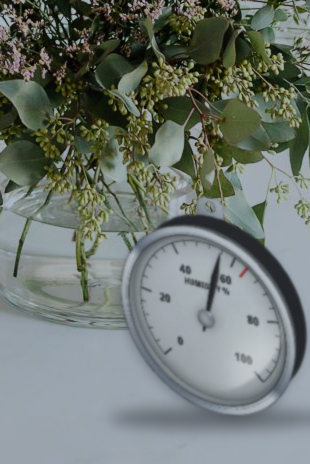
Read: 56 %
